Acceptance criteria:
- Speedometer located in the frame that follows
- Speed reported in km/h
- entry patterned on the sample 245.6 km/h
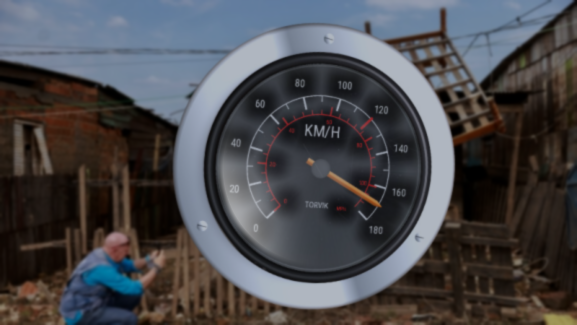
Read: 170 km/h
